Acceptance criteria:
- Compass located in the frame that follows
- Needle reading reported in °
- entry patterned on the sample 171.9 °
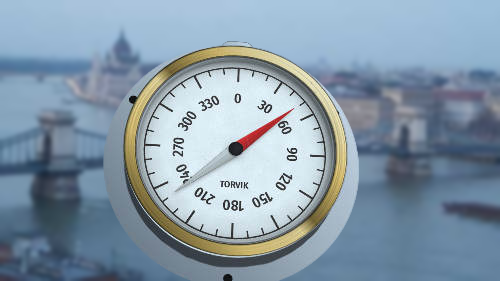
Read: 50 °
